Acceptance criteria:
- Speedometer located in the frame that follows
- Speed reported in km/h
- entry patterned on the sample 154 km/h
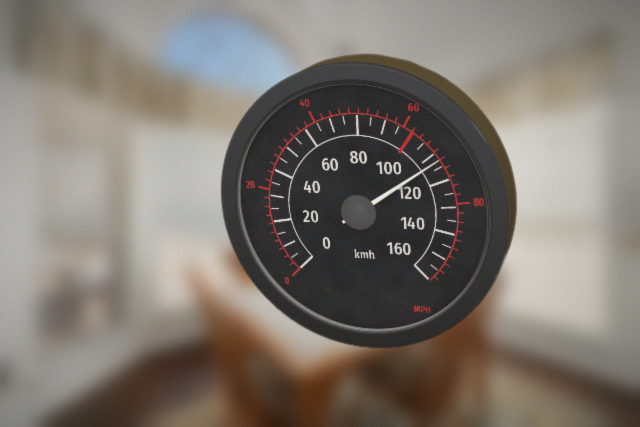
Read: 112.5 km/h
